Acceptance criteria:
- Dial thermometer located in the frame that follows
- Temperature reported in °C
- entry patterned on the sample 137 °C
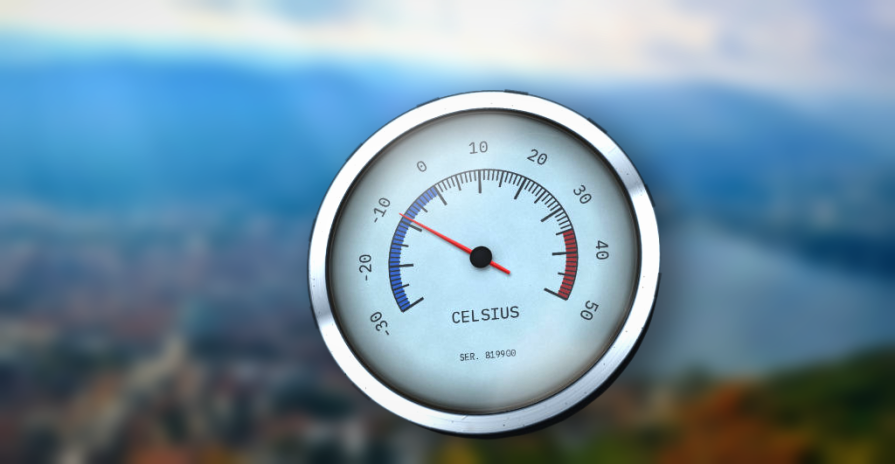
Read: -9 °C
